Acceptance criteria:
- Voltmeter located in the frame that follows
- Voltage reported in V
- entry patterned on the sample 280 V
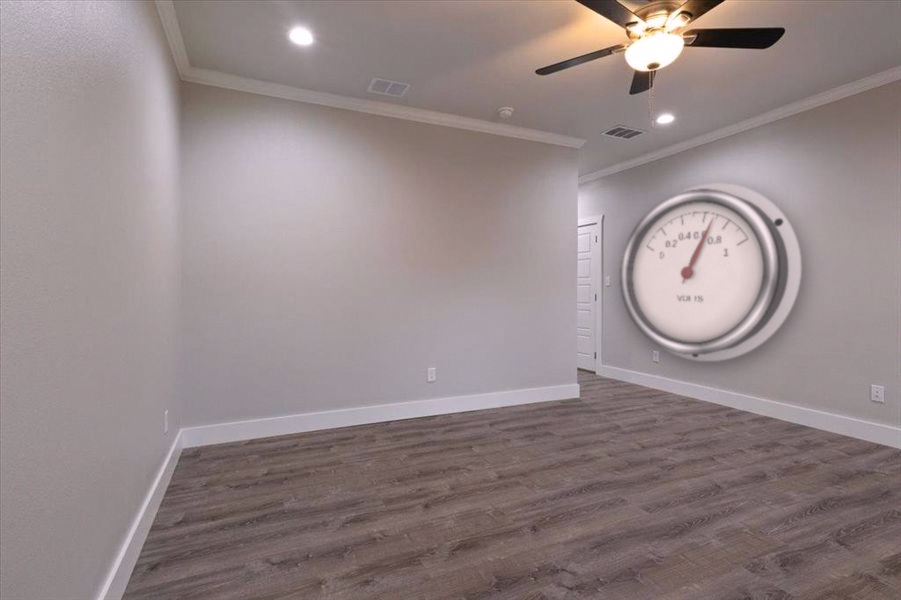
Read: 0.7 V
